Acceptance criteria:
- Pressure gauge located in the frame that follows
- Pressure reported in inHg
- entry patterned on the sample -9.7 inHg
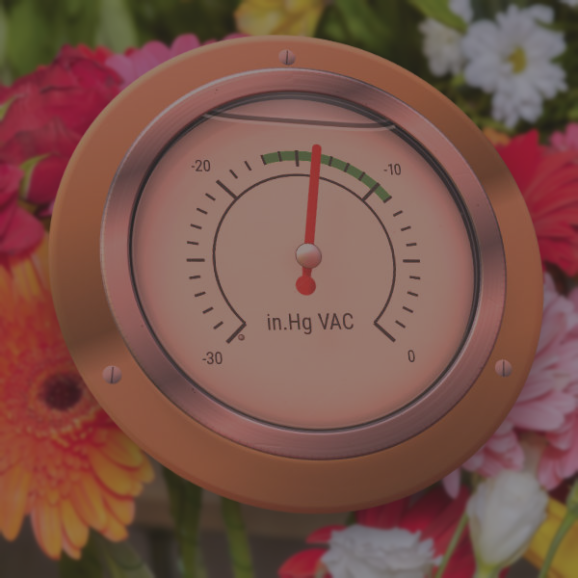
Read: -14 inHg
